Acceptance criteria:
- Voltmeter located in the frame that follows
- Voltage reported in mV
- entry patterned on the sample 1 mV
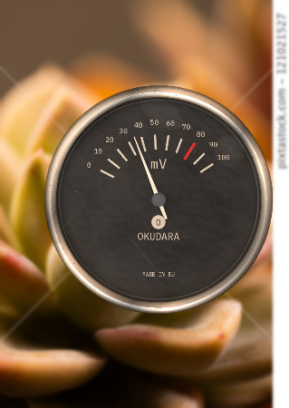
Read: 35 mV
